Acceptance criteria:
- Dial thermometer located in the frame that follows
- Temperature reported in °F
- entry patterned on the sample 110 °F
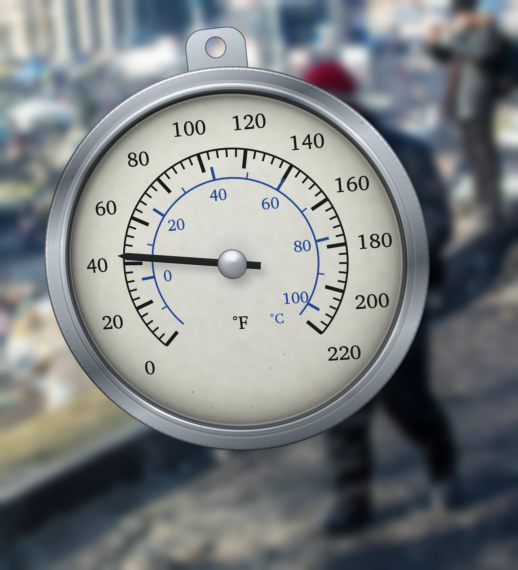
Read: 44 °F
